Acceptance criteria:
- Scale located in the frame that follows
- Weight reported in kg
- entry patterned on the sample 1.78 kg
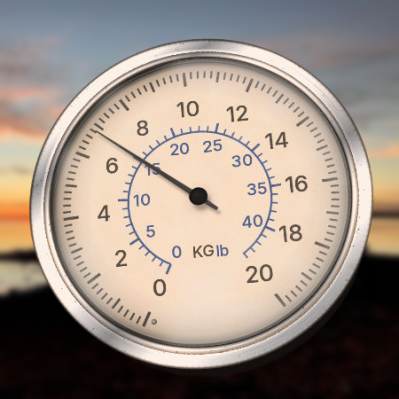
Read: 6.8 kg
